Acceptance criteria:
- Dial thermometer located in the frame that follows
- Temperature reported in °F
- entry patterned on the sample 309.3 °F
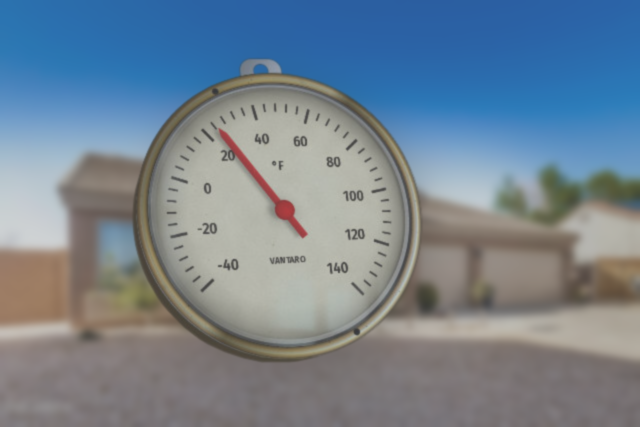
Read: 24 °F
